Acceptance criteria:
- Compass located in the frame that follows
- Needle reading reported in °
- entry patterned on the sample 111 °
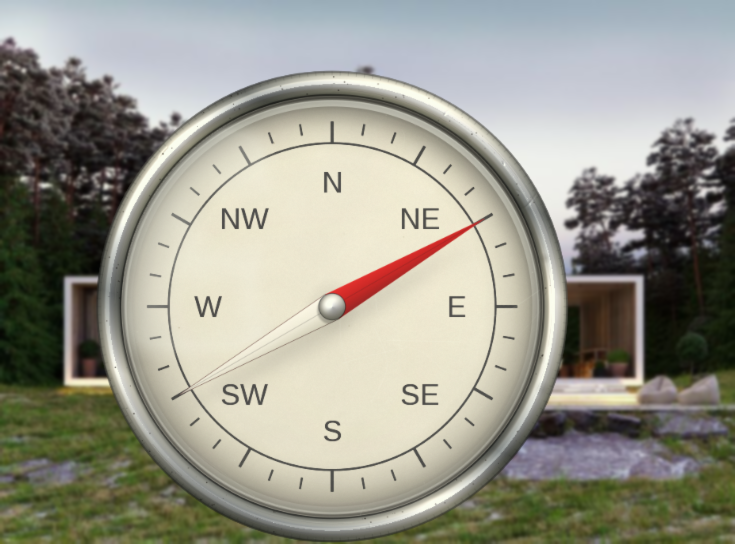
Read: 60 °
